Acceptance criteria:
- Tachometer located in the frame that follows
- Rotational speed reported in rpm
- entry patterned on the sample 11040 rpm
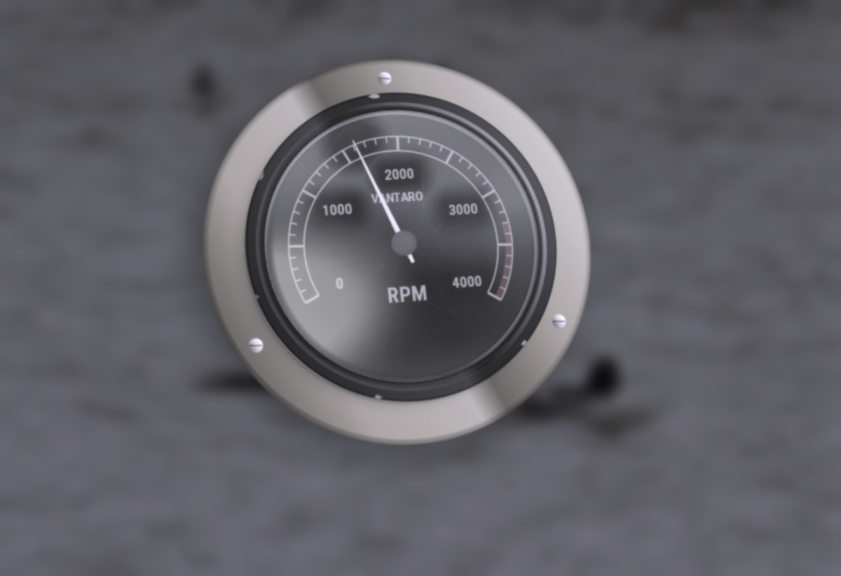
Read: 1600 rpm
